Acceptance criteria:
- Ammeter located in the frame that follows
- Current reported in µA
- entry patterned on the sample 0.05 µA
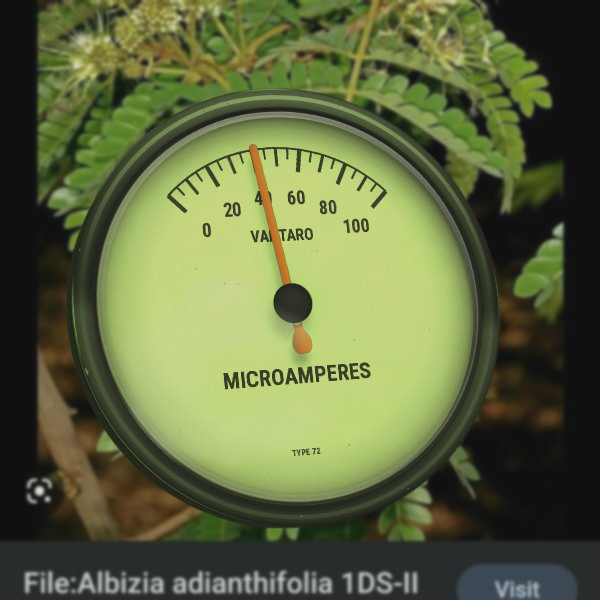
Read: 40 µA
